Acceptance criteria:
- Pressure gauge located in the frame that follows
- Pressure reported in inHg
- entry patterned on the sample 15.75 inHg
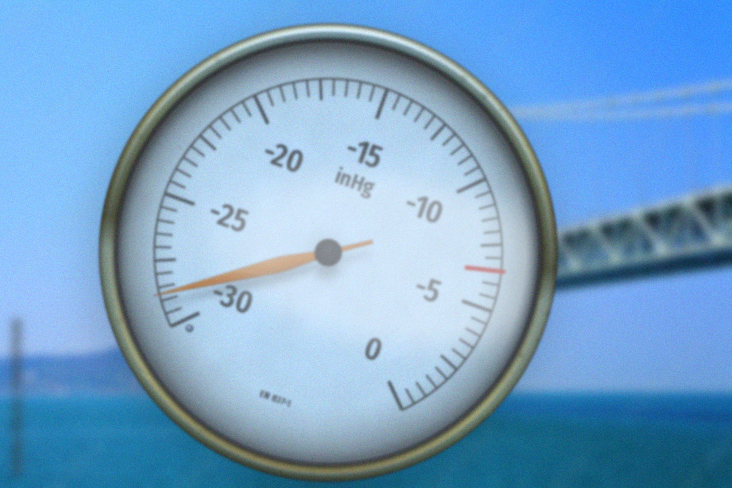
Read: -28.75 inHg
